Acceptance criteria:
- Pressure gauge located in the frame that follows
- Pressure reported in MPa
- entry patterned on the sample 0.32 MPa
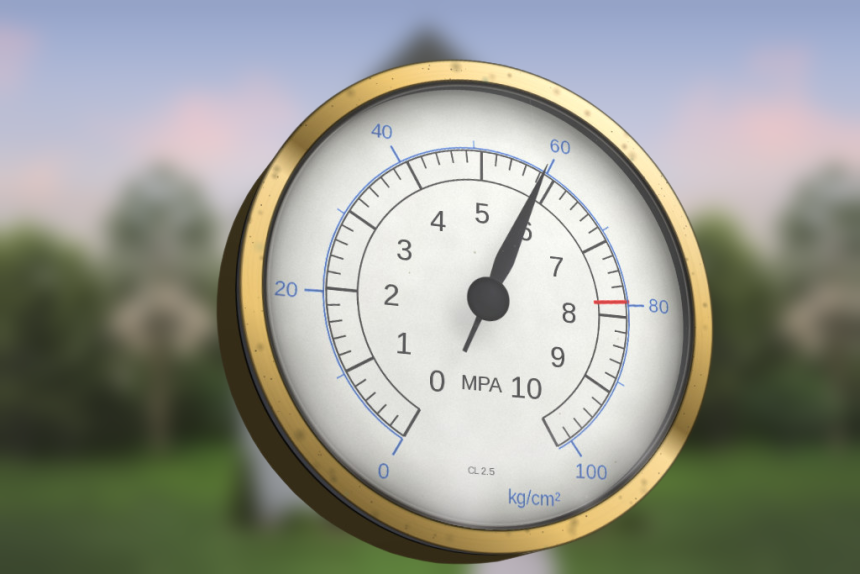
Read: 5.8 MPa
